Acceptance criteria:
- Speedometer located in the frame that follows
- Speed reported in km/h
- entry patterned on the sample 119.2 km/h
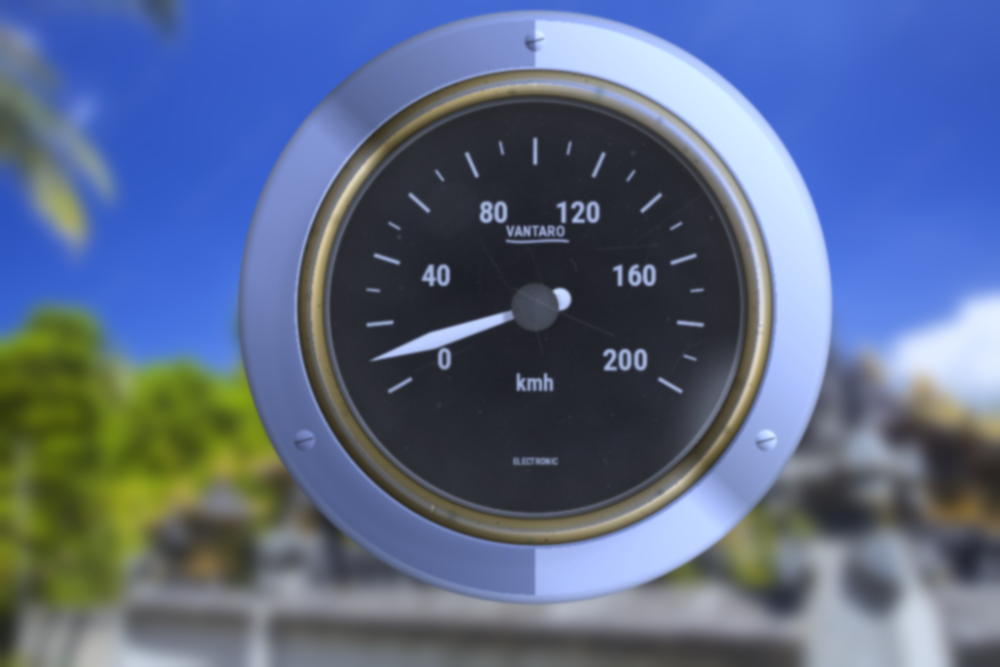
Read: 10 km/h
